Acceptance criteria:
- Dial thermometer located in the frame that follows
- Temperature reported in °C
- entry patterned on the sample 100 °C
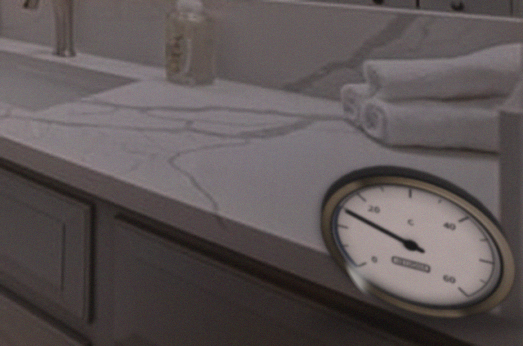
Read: 15 °C
